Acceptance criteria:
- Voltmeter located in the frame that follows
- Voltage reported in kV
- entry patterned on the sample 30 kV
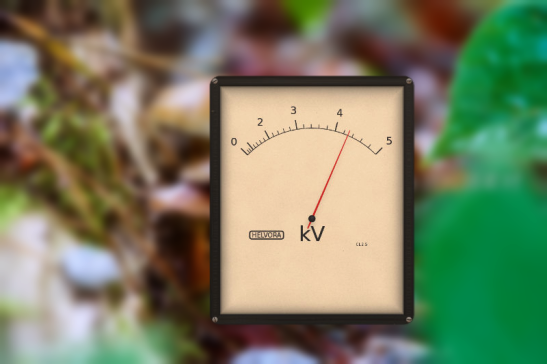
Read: 4.3 kV
